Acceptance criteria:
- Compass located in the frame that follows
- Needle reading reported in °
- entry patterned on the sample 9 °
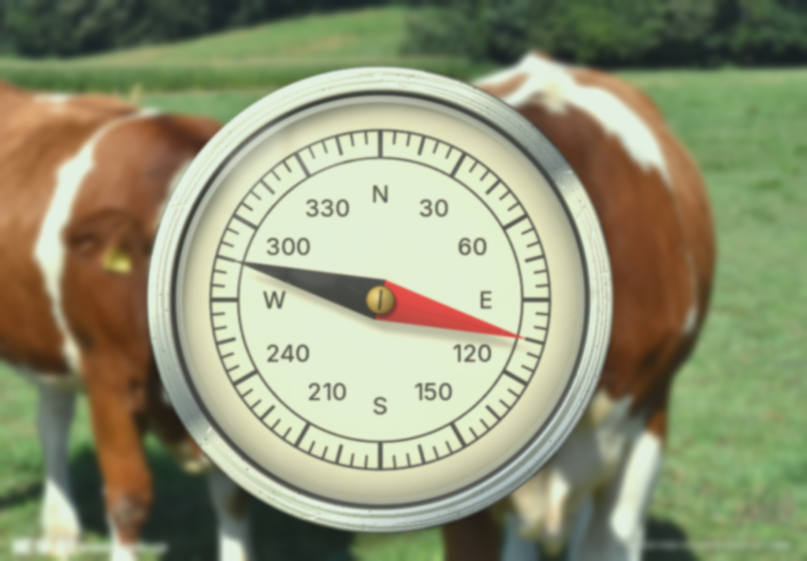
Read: 105 °
